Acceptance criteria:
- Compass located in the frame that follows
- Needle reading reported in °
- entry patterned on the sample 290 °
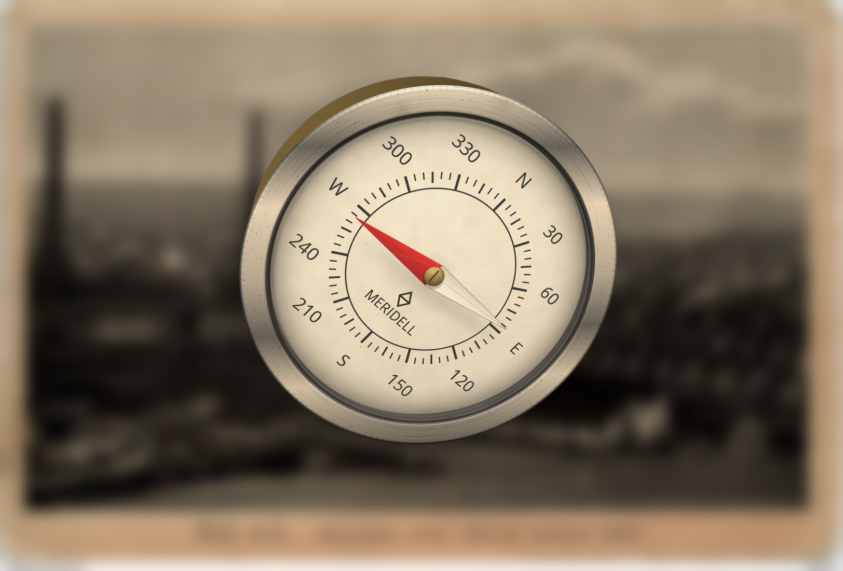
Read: 265 °
